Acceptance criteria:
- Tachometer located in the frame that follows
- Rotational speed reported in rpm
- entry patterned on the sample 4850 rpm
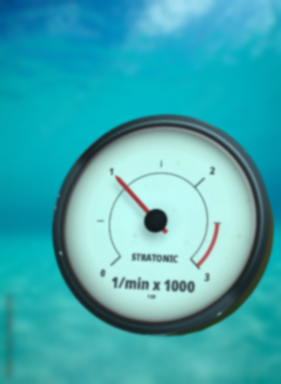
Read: 1000 rpm
